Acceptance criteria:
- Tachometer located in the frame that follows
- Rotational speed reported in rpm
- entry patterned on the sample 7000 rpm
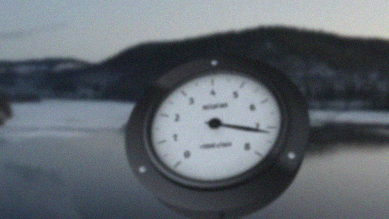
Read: 7250 rpm
